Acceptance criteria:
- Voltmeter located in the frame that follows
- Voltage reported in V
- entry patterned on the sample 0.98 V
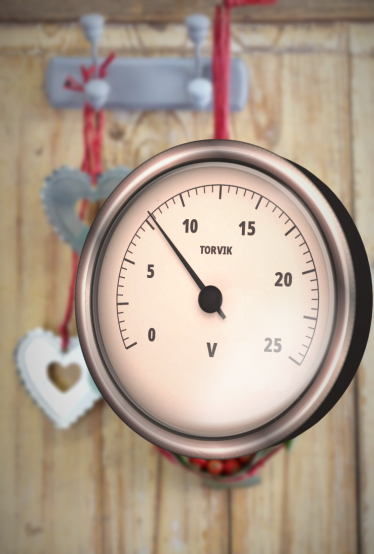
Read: 8 V
